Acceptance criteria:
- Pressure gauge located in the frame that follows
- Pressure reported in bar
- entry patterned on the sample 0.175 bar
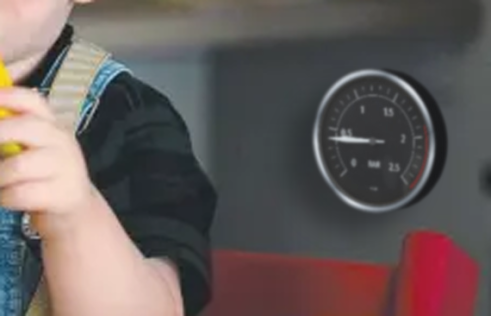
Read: 0.4 bar
